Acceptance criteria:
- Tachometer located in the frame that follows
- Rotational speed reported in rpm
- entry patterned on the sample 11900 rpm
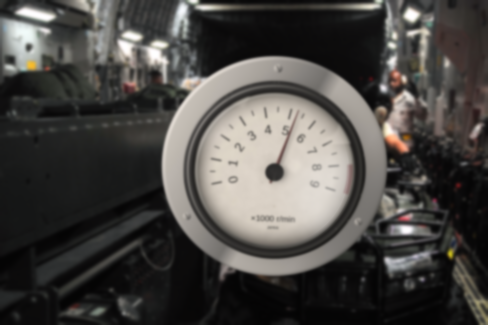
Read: 5250 rpm
